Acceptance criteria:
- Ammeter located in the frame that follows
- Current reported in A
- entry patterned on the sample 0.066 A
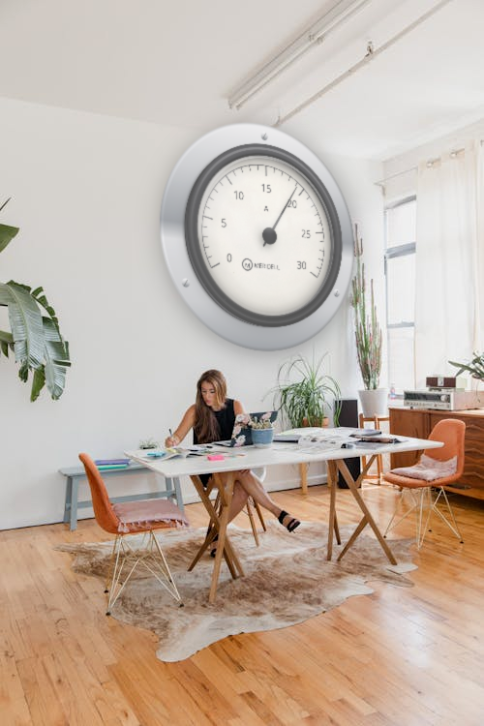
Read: 19 A
